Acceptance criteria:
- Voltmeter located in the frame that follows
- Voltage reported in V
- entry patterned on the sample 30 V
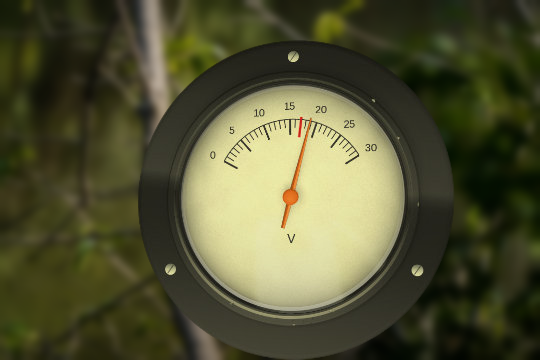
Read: 19 V
